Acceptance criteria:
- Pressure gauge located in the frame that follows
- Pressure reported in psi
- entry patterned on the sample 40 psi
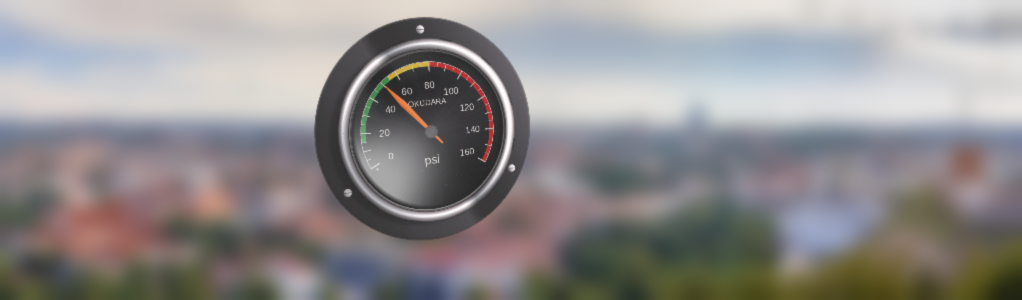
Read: 50 psi
